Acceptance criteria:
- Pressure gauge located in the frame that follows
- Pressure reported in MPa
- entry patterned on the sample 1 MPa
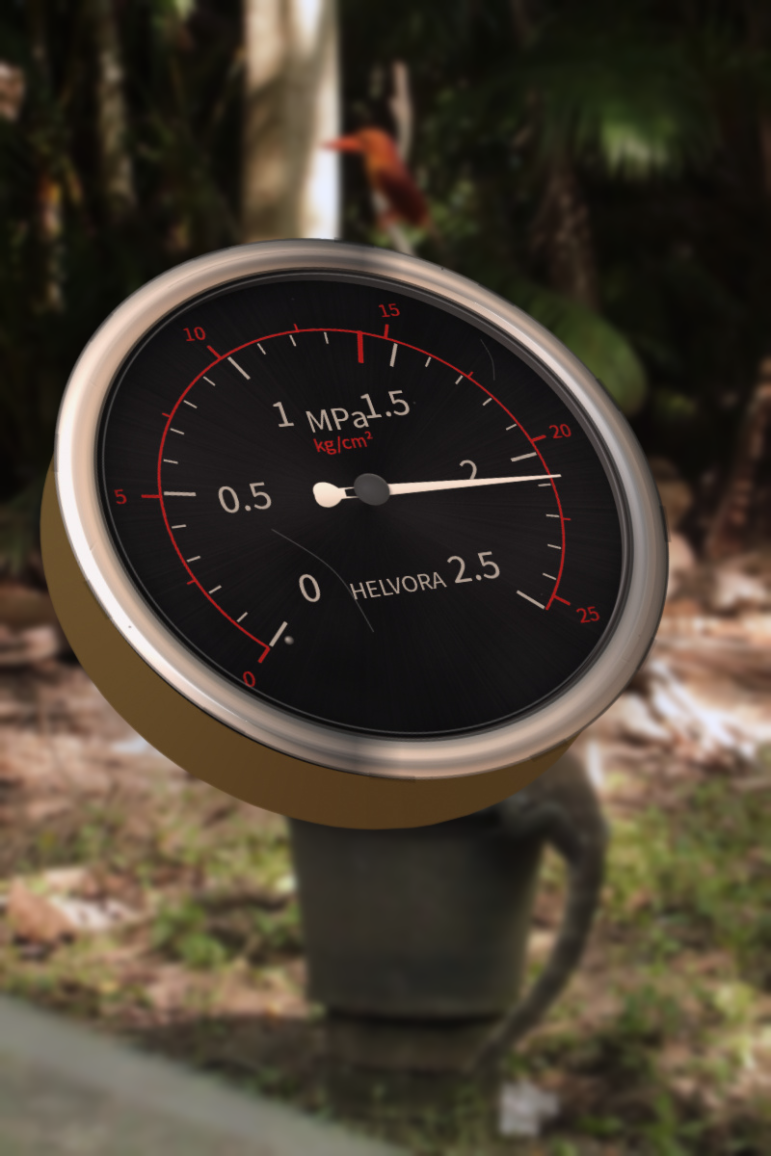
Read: 2.1 MPa
